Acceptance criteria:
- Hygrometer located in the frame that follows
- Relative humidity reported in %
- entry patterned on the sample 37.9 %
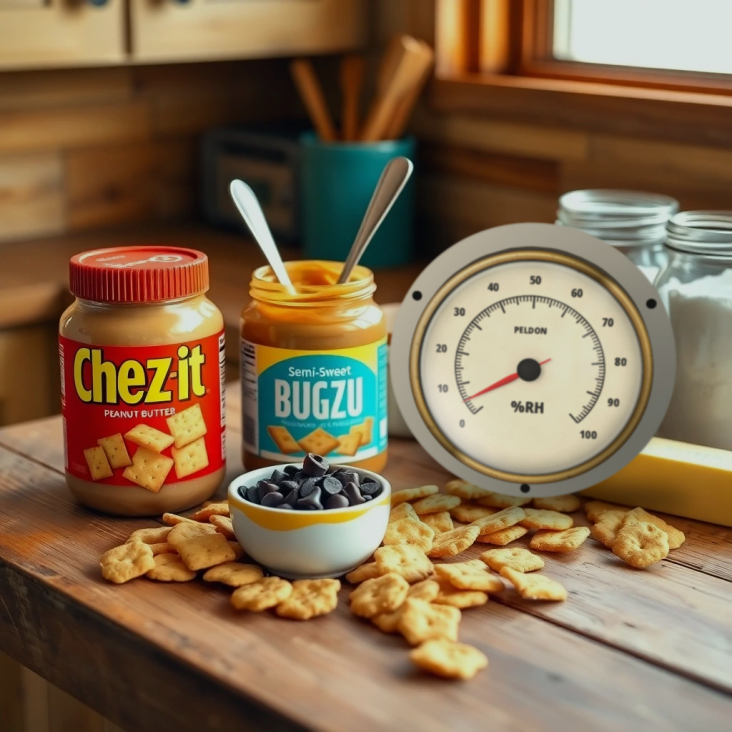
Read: 5 %
